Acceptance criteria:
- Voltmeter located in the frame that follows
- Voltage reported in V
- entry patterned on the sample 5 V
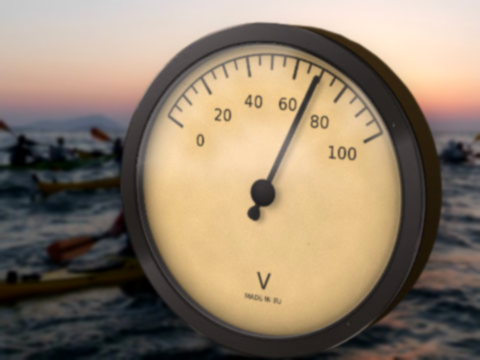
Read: 70 V
